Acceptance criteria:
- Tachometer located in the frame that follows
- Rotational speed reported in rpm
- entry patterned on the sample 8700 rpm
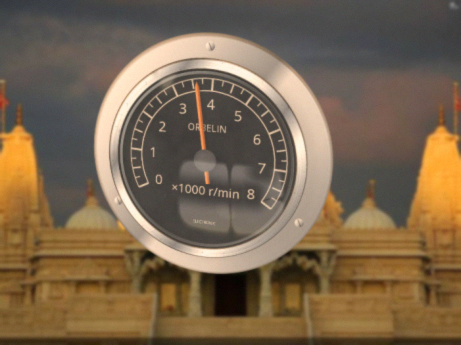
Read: 3625 rpm
